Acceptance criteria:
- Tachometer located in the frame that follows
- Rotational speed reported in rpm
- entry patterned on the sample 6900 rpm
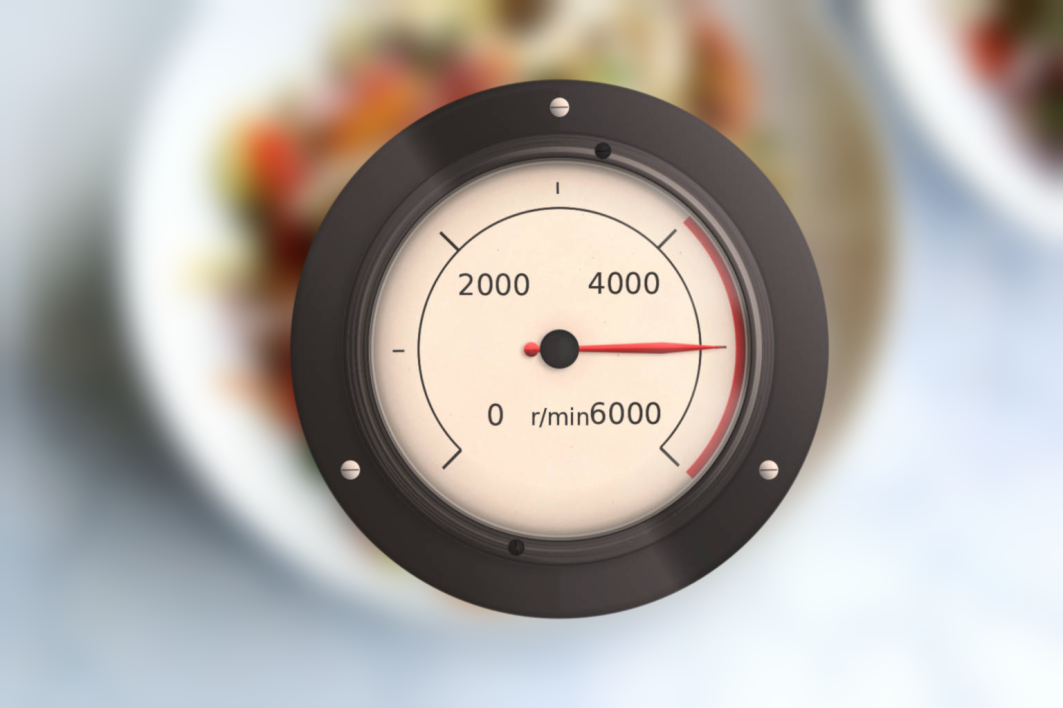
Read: 5000 rpm
